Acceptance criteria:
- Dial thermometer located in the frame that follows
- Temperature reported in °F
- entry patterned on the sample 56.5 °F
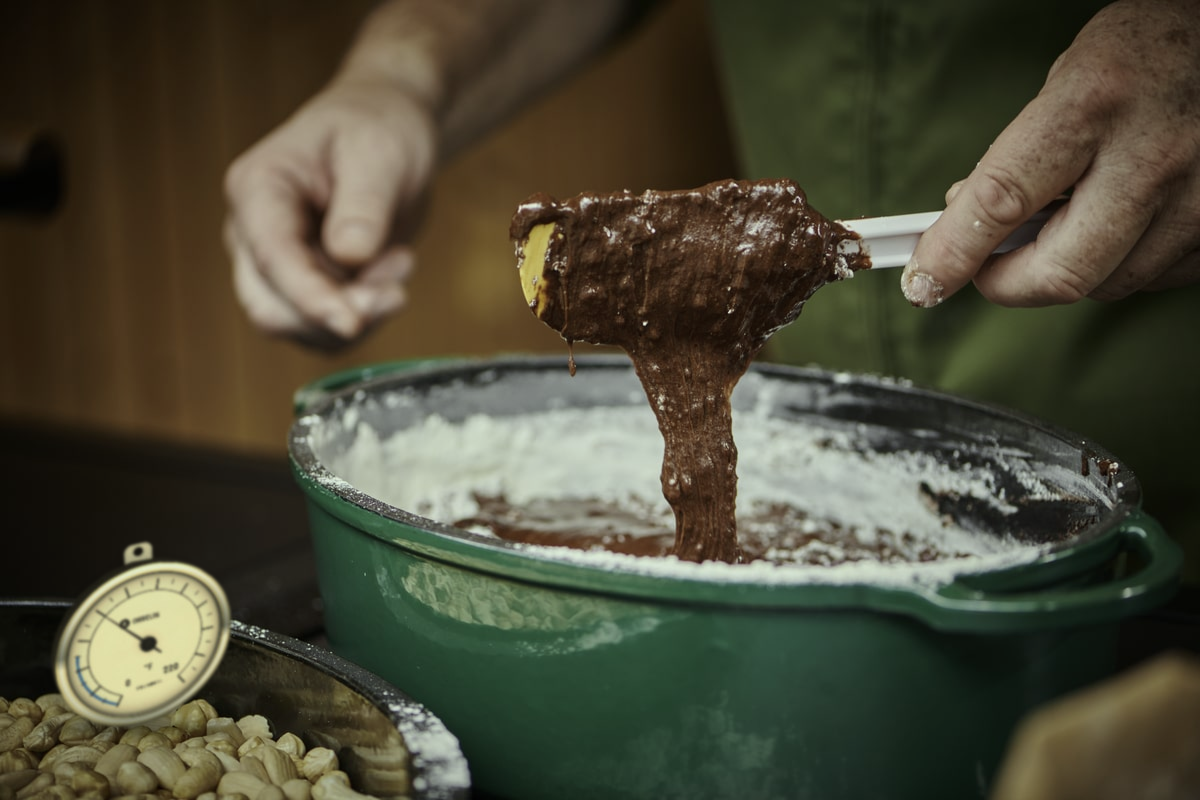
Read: 80 °F
